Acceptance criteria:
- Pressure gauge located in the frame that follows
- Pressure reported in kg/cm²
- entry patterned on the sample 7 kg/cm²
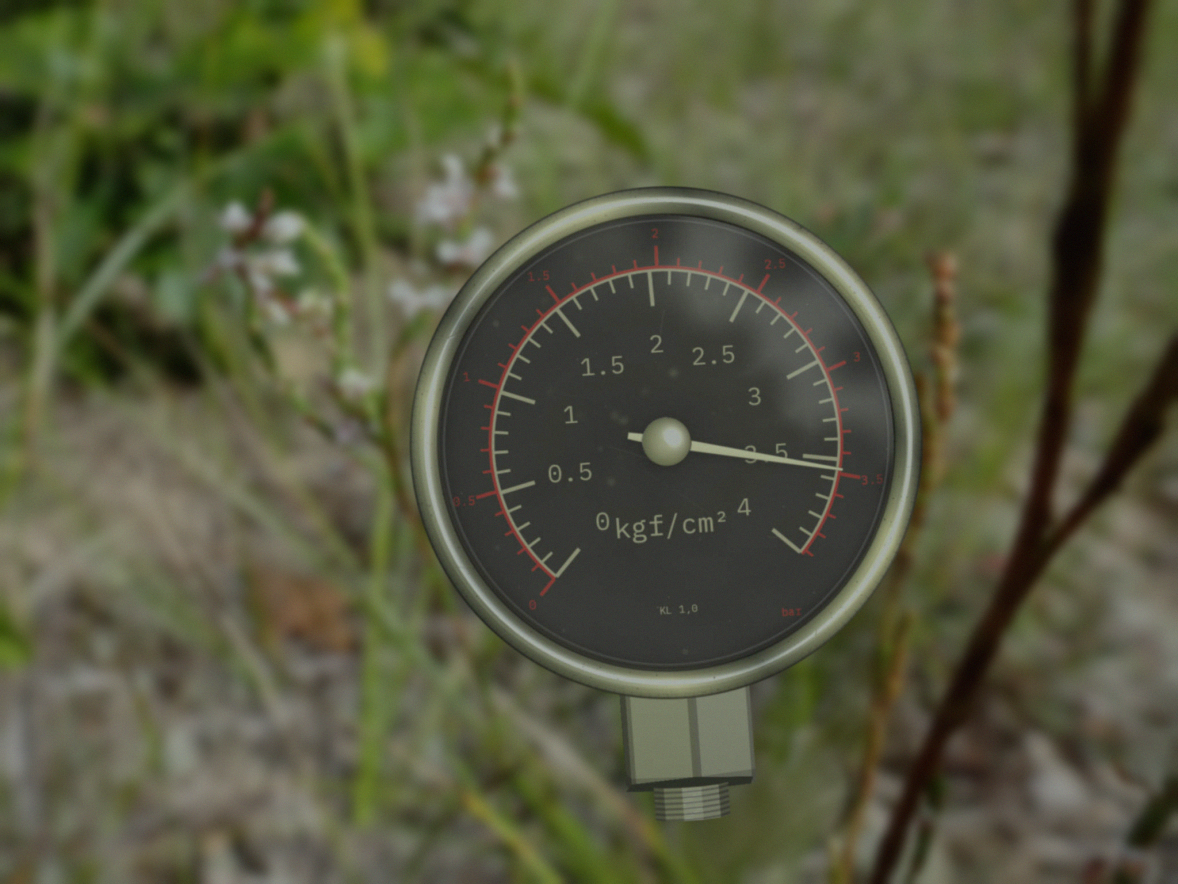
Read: 3.55 kg/cm²
